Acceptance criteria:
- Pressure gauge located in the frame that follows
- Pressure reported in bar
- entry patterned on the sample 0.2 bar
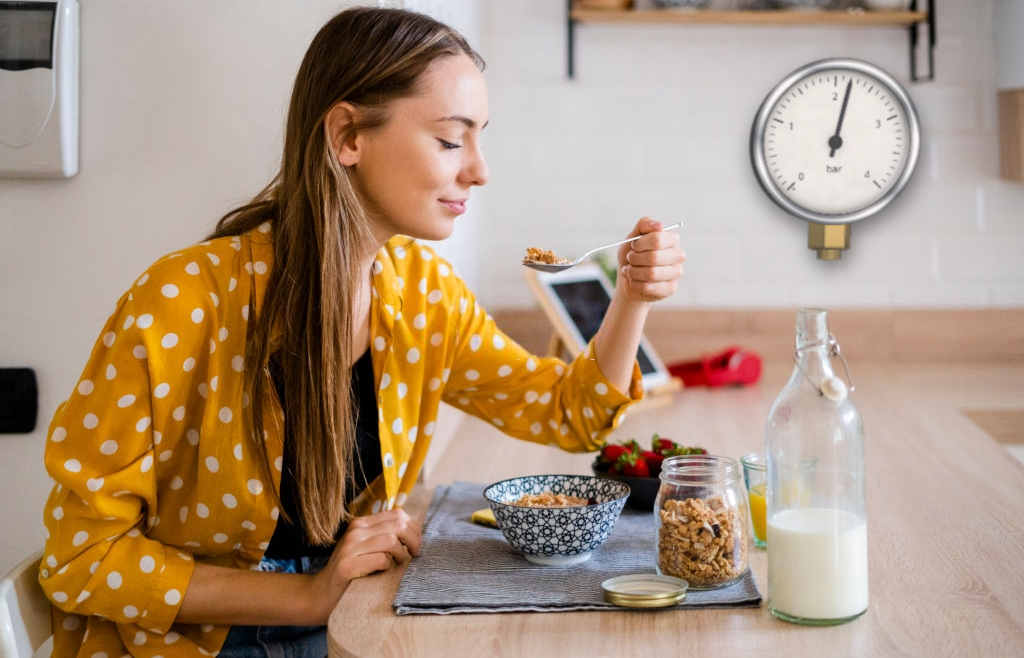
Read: 2.2 bar
